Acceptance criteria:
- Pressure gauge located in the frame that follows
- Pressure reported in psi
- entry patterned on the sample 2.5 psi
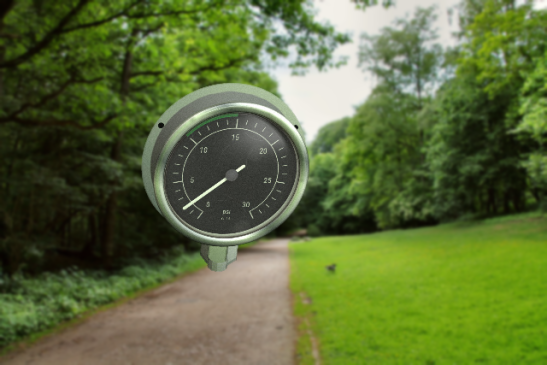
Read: 2 psi
